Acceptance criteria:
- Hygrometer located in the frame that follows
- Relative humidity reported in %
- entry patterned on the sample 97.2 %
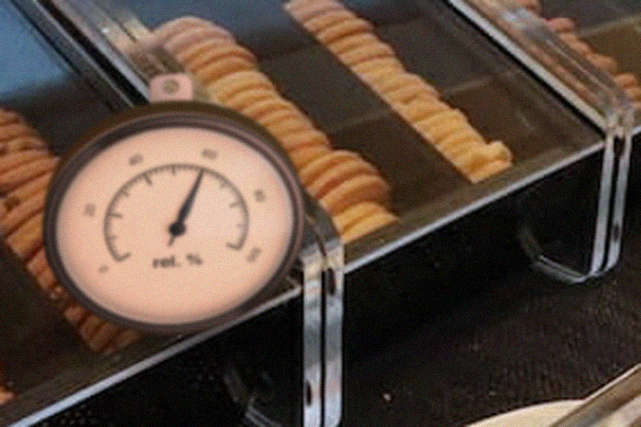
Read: 60 %
